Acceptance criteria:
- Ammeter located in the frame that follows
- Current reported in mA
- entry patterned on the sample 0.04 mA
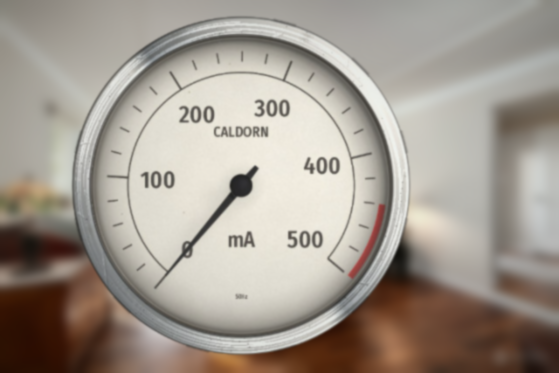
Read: 0 mA
